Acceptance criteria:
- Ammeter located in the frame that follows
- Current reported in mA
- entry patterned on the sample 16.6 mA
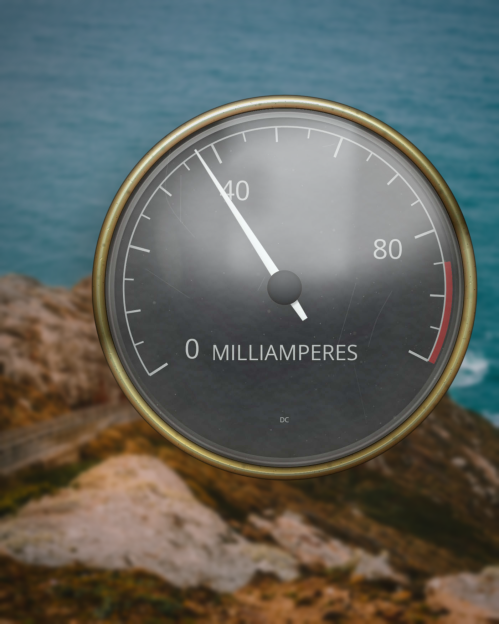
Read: 37.5 mA
